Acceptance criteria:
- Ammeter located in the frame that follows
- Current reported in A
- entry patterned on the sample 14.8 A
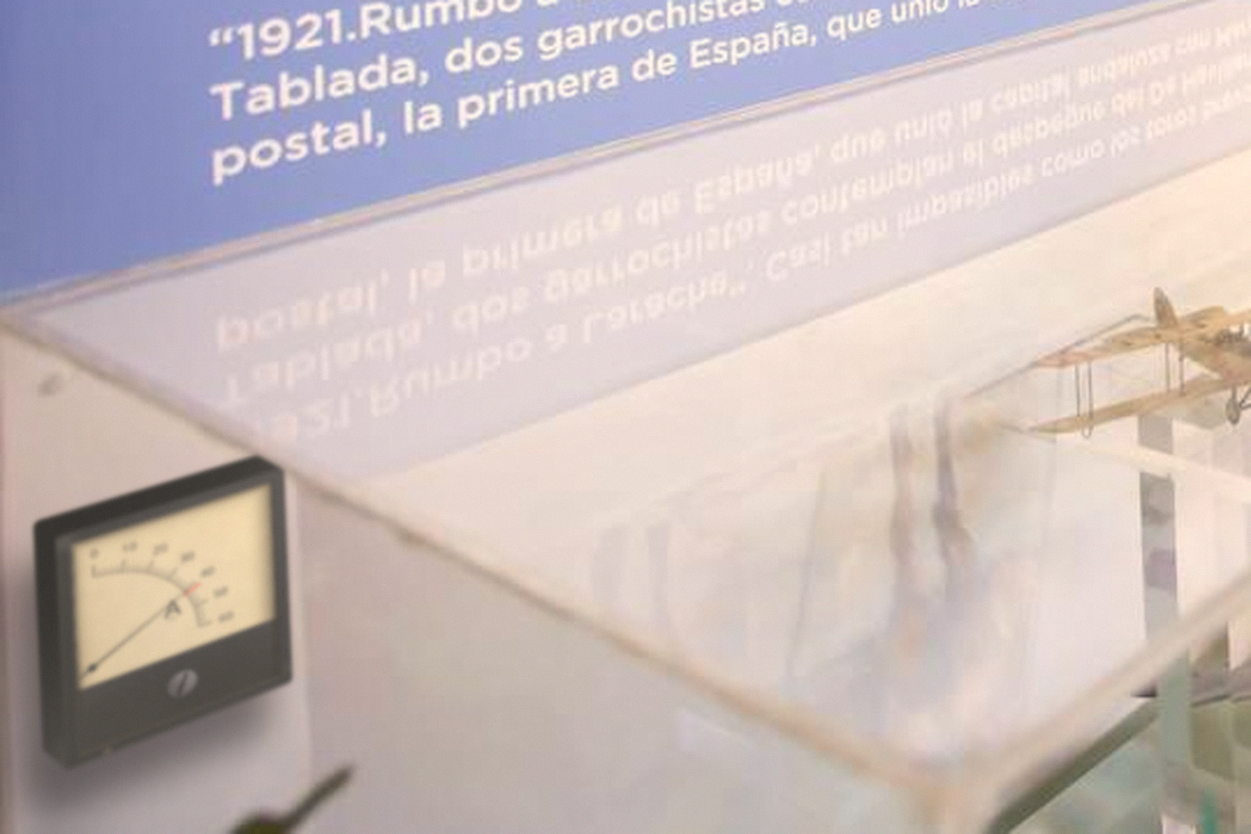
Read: 40 A
